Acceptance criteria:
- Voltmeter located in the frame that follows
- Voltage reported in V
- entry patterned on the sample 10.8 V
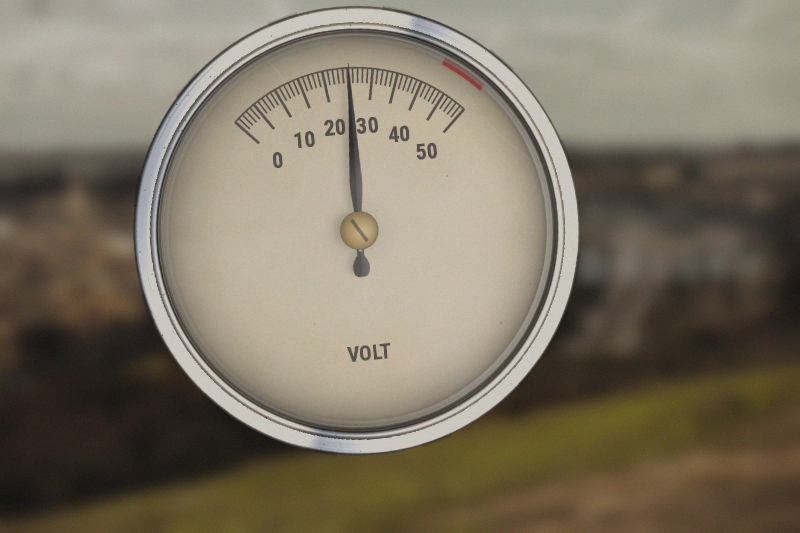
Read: 25 V
